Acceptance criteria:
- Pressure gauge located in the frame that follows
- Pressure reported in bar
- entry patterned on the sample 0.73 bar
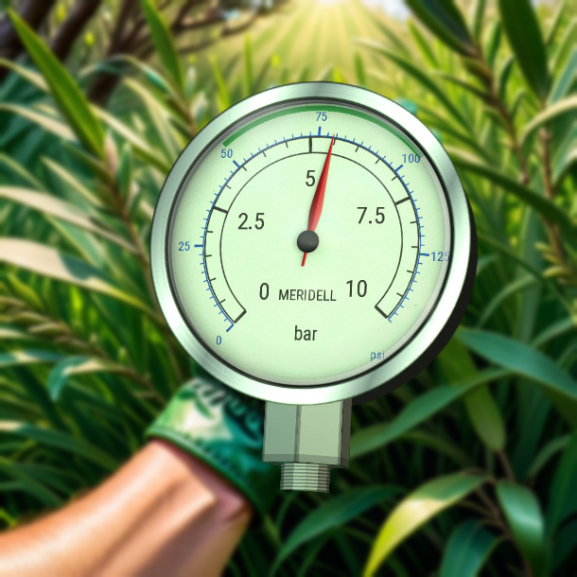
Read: 5.5 bar
